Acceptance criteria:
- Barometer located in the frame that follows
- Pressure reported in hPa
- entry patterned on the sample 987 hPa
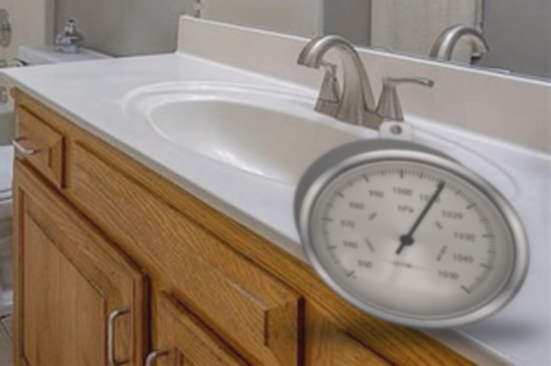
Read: 1010 hPa
